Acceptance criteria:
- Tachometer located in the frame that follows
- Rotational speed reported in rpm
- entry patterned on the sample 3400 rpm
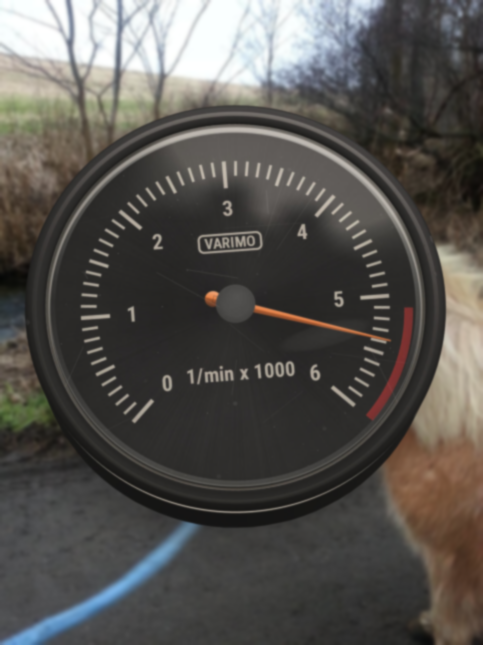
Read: 5400 rpm
